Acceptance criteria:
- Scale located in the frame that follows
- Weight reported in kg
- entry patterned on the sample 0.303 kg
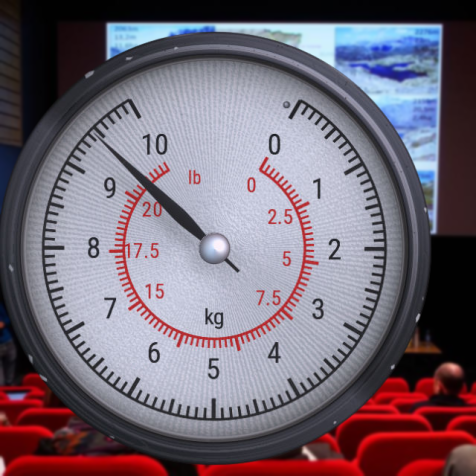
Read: 9.45 kg
